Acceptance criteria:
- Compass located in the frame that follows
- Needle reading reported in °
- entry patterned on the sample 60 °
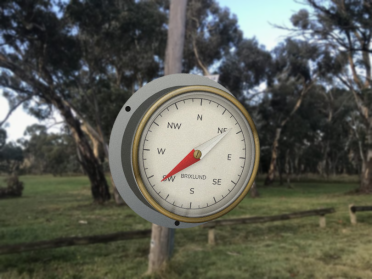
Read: 230 °
